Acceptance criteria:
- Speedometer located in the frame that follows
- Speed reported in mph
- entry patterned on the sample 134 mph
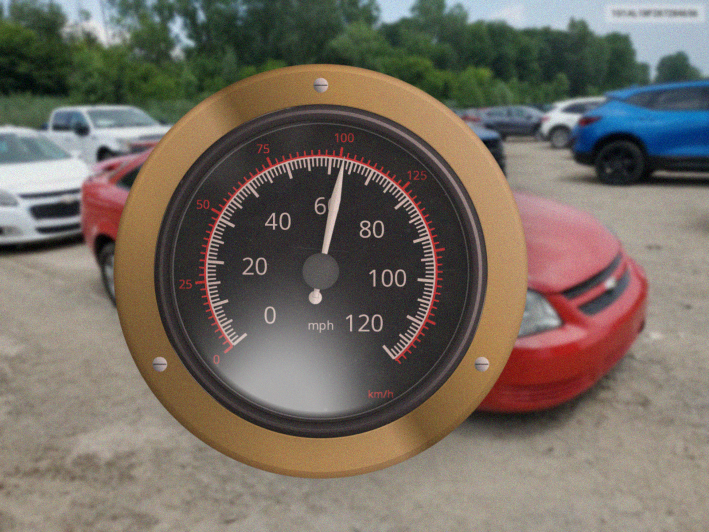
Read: 63 mph
